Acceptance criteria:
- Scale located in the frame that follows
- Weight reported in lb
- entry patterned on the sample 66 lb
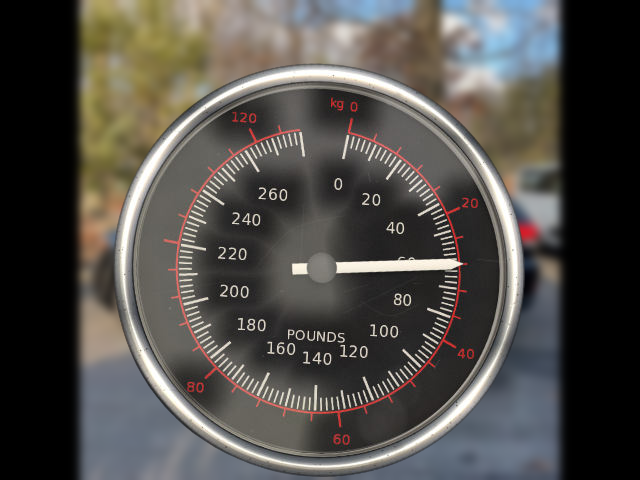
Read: 62 lb
